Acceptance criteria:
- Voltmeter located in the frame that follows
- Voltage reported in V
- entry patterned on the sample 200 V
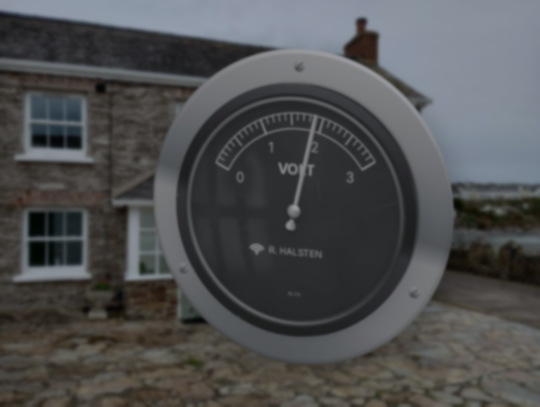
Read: 1.9 V
